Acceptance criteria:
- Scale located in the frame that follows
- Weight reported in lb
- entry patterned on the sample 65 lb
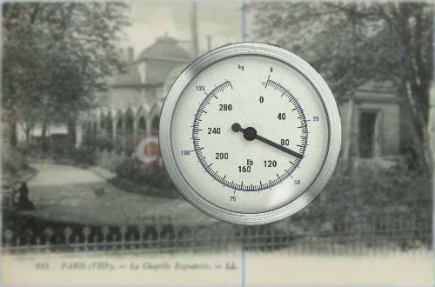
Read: 90 lb
